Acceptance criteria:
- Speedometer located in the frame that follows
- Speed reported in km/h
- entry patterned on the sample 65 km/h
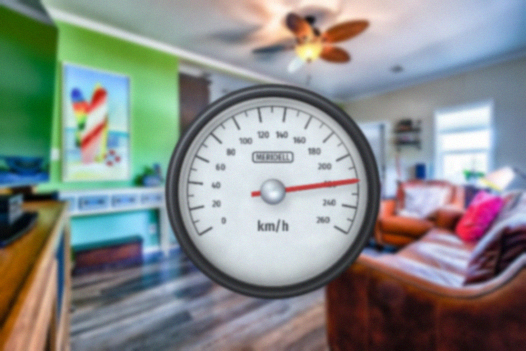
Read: 220 km/h
